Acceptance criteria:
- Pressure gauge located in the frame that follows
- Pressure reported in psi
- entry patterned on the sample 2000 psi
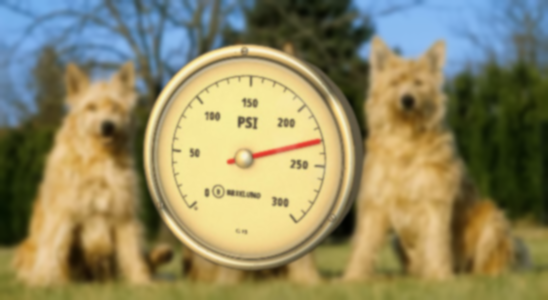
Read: 230 psi
